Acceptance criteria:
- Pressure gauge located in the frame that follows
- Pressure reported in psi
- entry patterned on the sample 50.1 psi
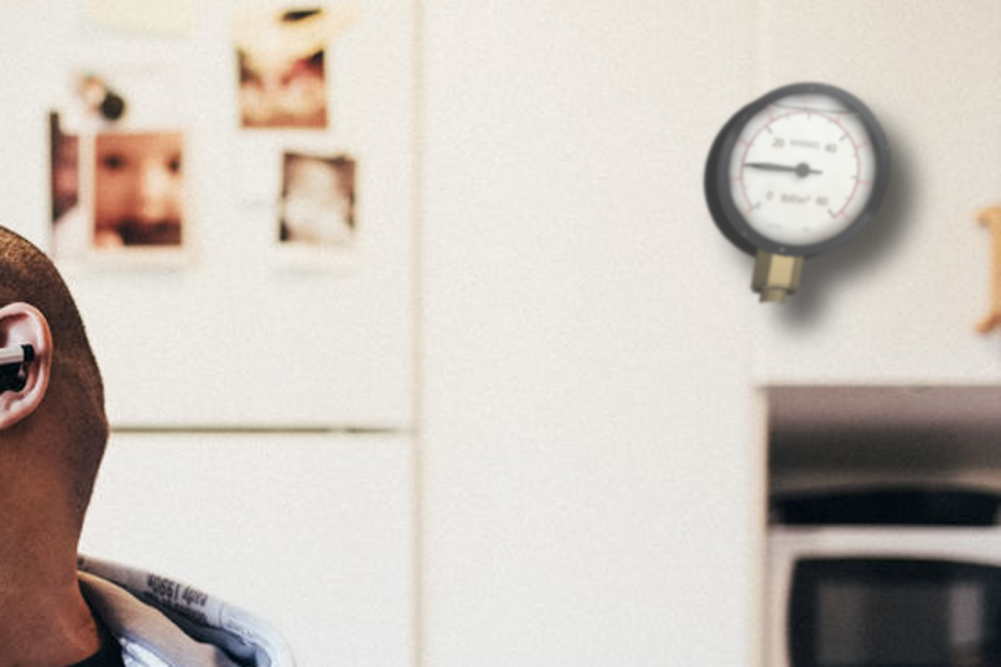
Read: 10 psi
